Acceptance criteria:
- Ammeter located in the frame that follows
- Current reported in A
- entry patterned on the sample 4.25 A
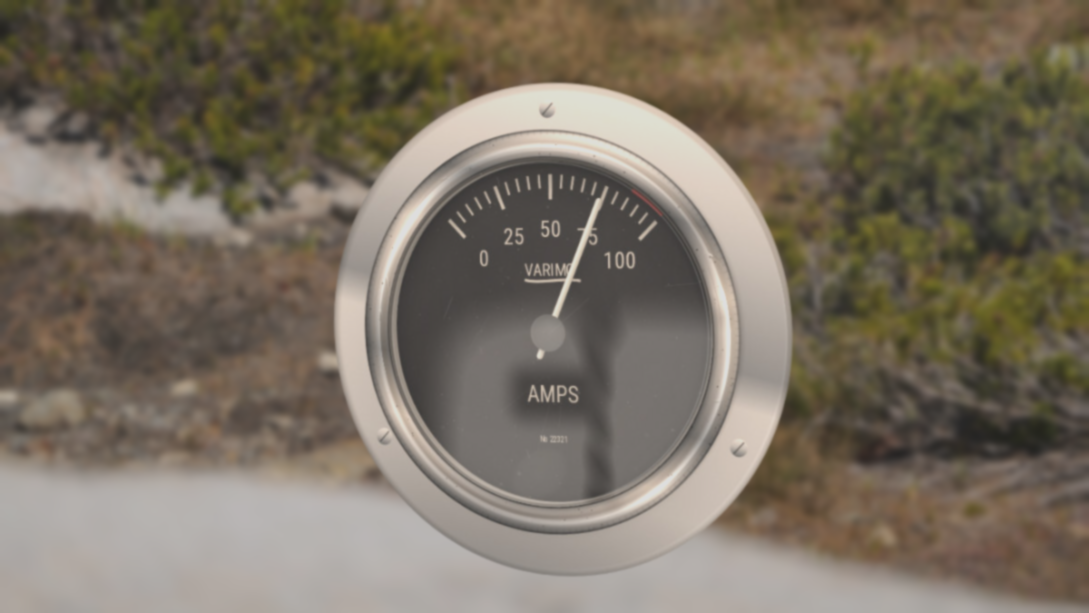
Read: 75 A
